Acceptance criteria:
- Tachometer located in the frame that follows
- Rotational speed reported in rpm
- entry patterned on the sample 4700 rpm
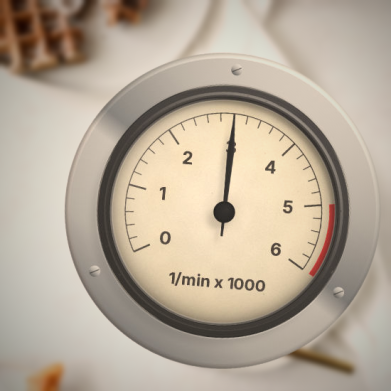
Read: 3000 rpm
